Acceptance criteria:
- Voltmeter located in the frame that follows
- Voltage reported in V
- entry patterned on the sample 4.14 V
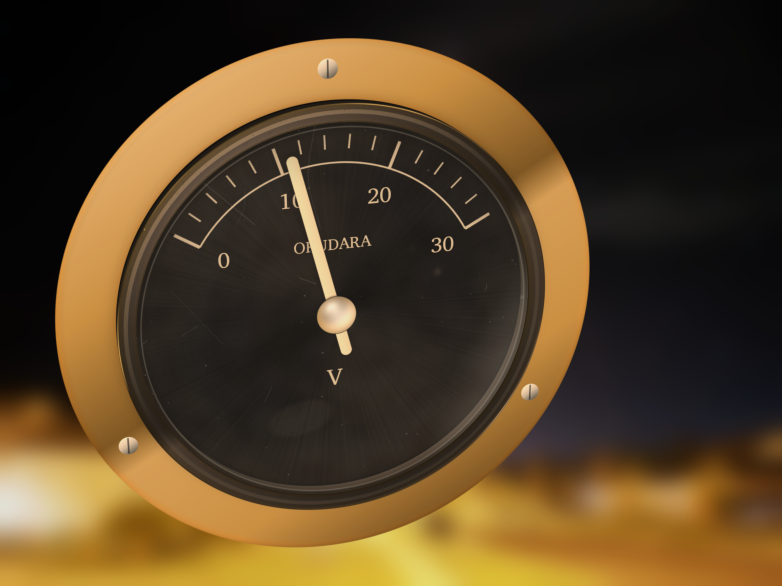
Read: 11 V
